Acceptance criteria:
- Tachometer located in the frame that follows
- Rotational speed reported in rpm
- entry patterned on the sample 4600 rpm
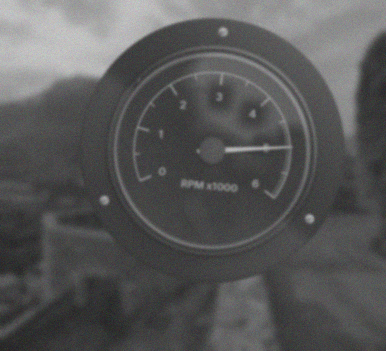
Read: 5000 rpm
